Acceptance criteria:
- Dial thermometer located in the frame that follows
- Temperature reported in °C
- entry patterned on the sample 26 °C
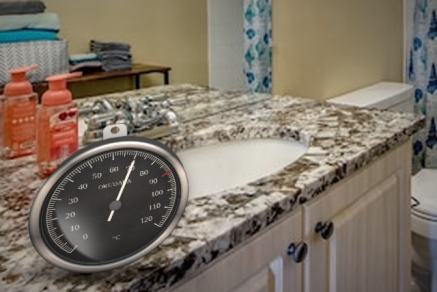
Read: 70 °C
